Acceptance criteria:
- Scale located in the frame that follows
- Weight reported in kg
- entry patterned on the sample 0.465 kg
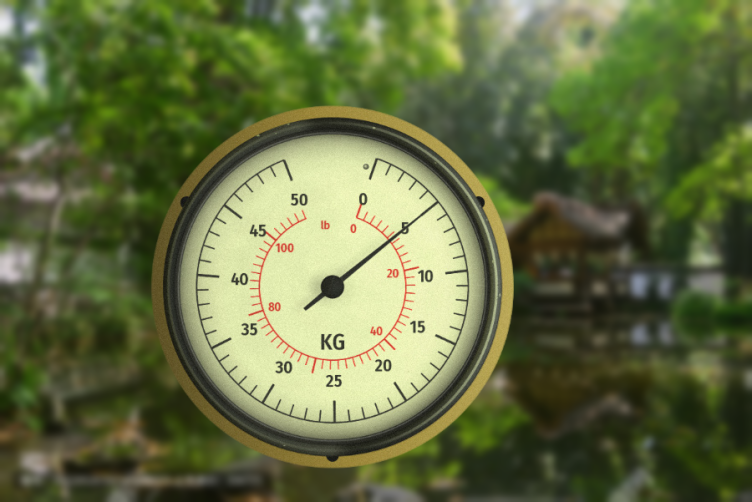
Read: 5 kg
